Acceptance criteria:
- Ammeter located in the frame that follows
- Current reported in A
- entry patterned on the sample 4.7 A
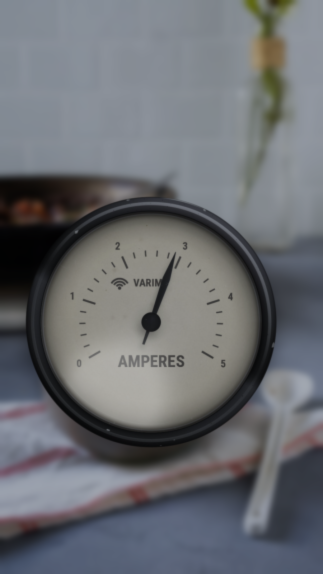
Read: 2.9 A
